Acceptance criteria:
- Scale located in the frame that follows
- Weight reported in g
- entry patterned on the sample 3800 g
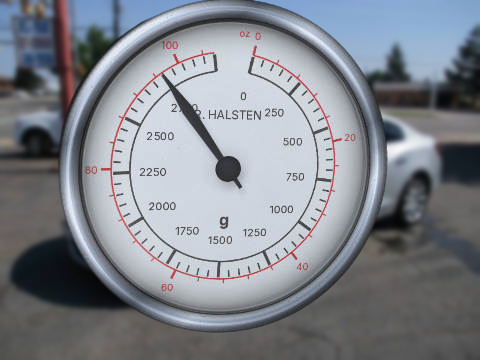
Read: 2750 g
